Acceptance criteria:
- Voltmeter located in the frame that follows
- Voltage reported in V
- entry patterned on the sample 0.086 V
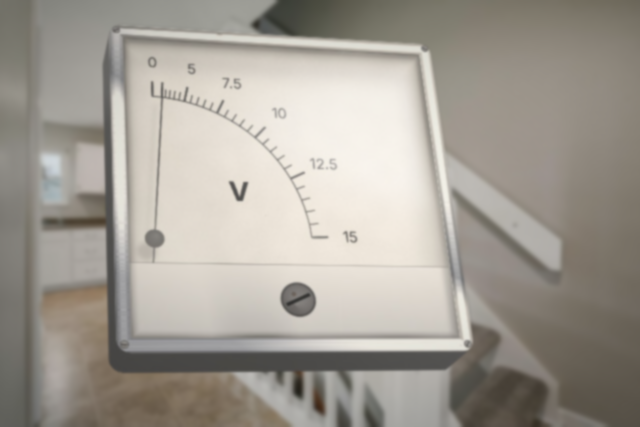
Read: 2.5 V
